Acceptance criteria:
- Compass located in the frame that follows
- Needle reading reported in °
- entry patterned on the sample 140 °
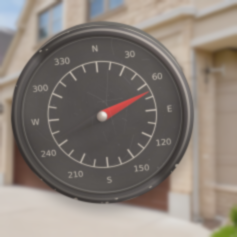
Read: 67.5 °
